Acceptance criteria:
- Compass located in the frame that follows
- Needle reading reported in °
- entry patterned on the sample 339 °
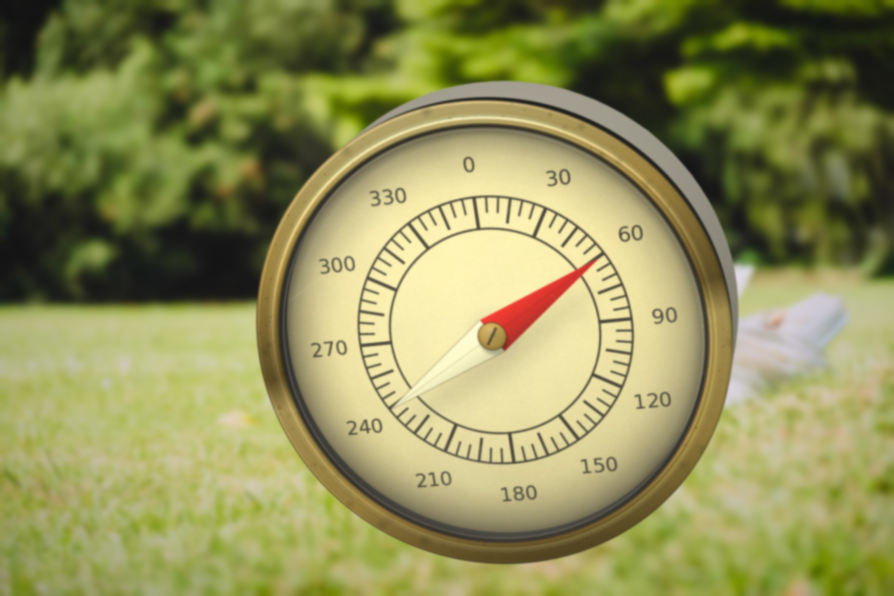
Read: 60 °
